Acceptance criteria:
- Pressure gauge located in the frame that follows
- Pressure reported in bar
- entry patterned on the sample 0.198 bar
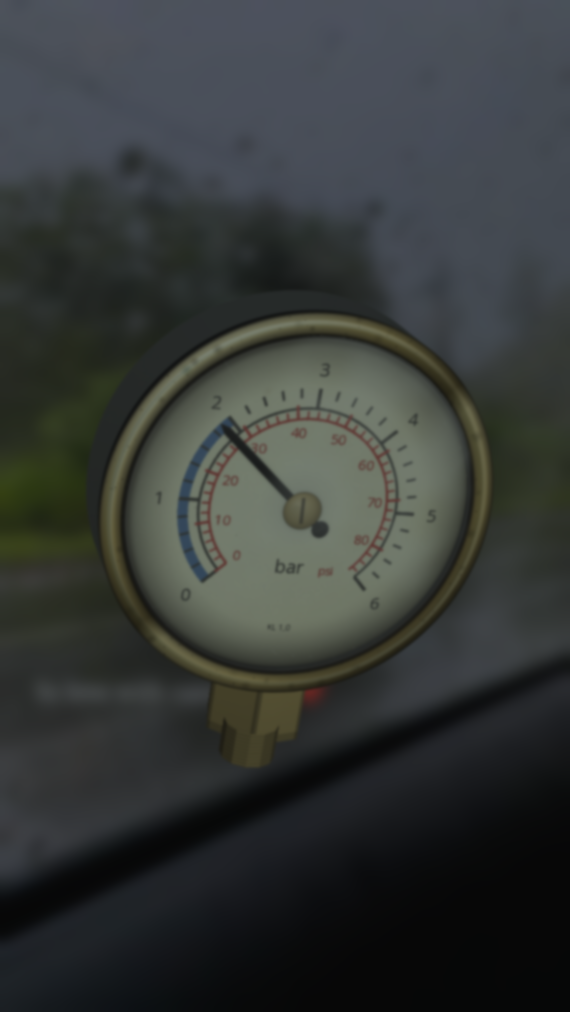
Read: 1.9 bar
